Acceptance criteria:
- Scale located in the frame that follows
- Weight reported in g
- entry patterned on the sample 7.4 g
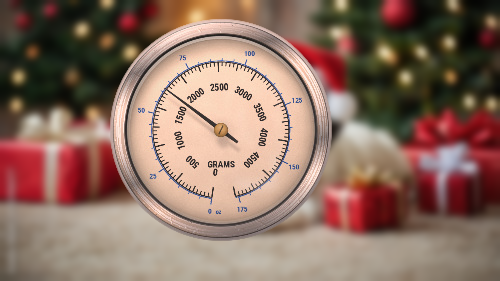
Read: 1750 g
